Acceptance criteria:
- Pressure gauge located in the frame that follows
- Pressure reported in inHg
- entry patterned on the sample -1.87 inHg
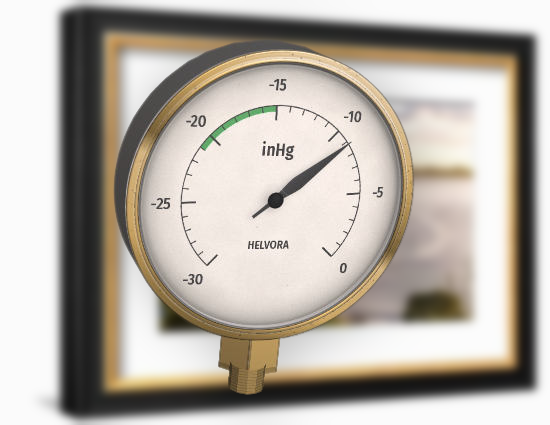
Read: -9 inHg
